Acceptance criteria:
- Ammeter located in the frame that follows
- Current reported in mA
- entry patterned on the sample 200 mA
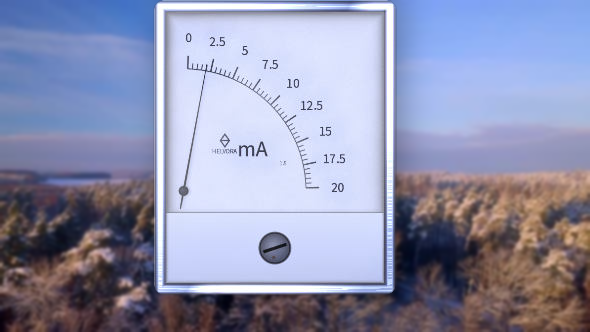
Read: 2 mA
